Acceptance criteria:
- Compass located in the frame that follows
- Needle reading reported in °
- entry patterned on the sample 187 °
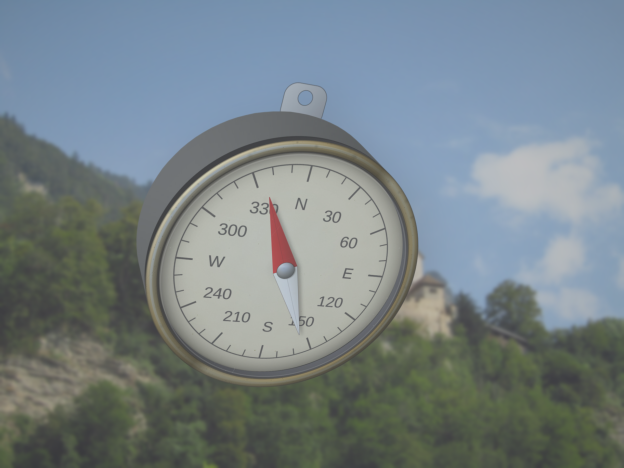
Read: 335 °
